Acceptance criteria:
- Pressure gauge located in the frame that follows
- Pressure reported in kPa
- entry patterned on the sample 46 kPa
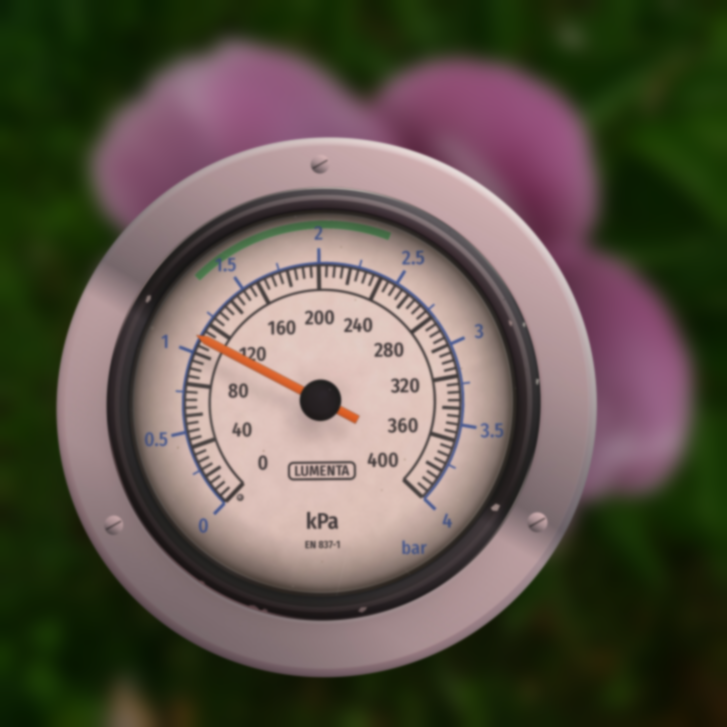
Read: 110 kPa
